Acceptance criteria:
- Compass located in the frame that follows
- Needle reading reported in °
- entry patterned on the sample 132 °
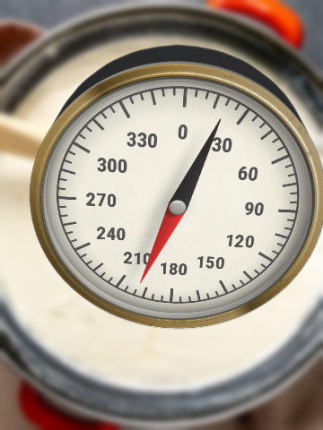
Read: 200 °
